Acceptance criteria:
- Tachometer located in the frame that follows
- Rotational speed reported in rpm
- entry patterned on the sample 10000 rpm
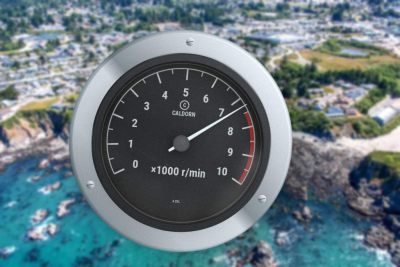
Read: 7250 rpm
